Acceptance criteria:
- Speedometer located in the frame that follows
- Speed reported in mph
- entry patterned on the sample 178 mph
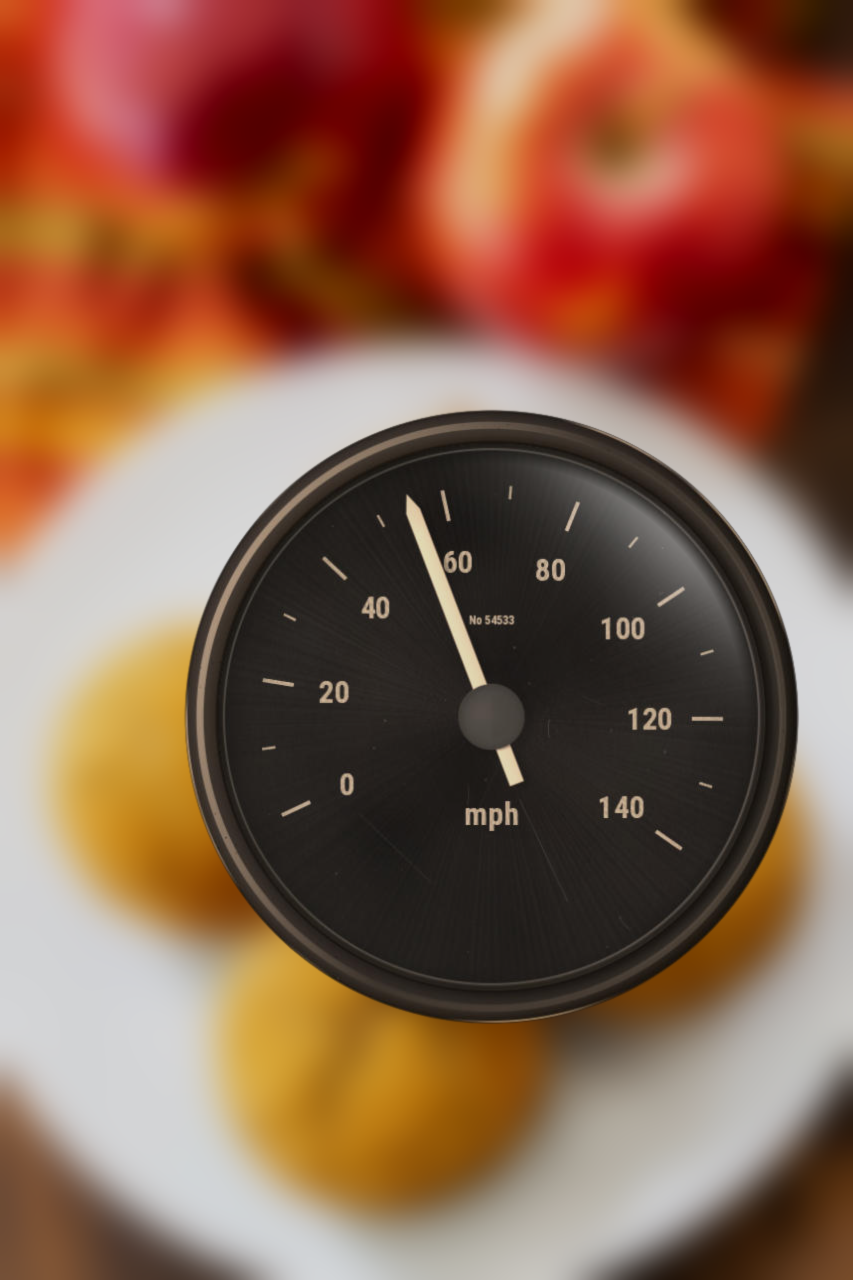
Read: 55 mph
